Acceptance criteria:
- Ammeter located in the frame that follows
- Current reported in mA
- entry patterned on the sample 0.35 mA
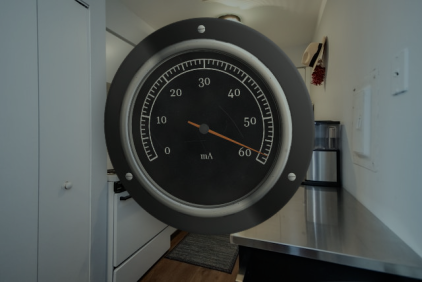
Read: 58 mA
